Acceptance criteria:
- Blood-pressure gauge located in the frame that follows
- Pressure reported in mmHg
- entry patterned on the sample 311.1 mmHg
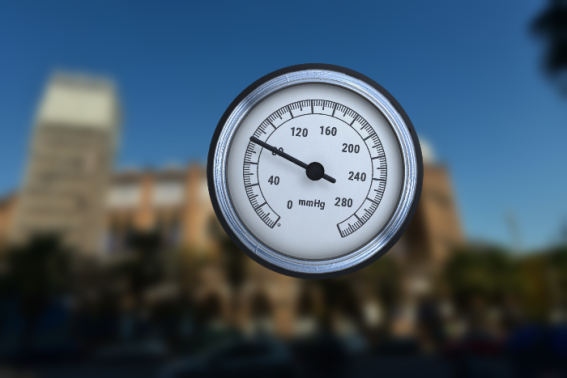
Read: 80 mmHg
